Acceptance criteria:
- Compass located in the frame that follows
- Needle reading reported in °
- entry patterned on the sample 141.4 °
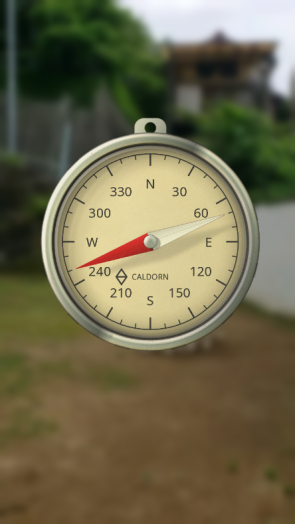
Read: 250 °
